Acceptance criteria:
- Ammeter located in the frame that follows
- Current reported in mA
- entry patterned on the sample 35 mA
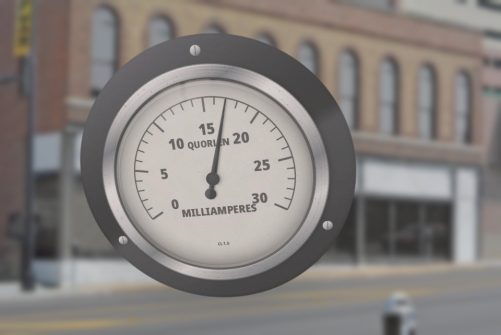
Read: 17 mA
